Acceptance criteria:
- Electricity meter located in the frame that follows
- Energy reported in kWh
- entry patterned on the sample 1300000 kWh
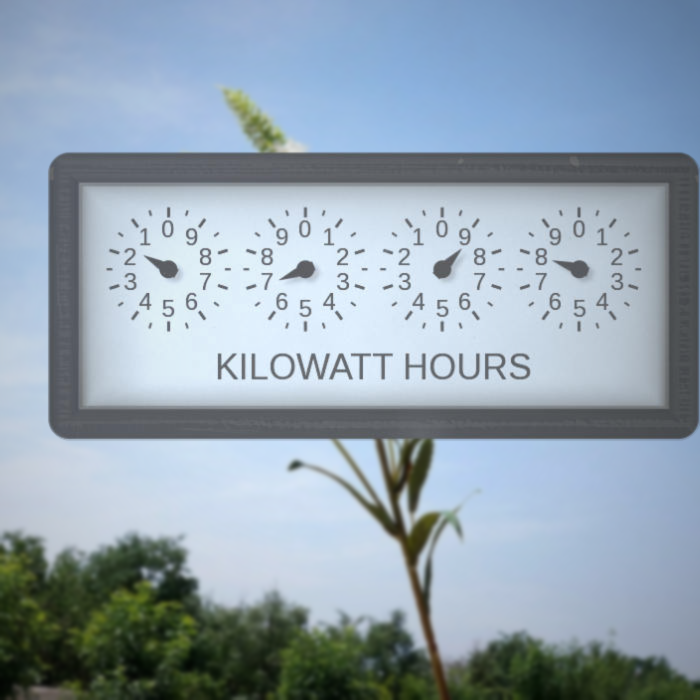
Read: 1688 kWh
